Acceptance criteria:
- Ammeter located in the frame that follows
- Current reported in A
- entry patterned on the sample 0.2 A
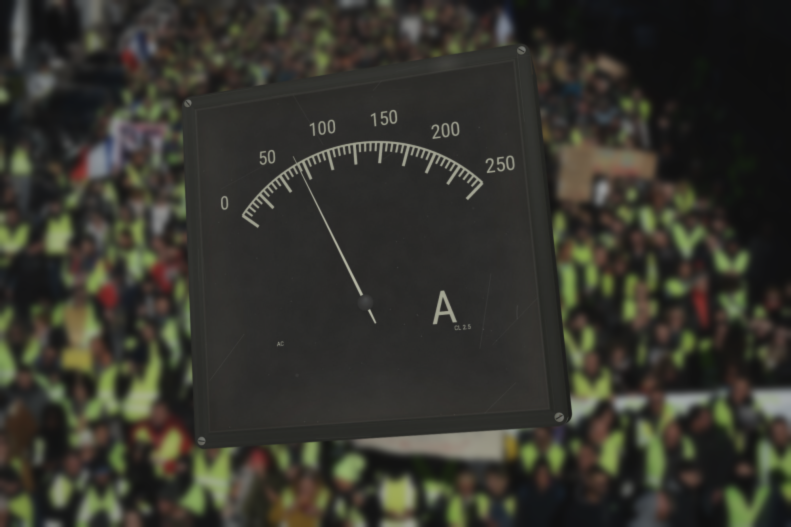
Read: 70 A
